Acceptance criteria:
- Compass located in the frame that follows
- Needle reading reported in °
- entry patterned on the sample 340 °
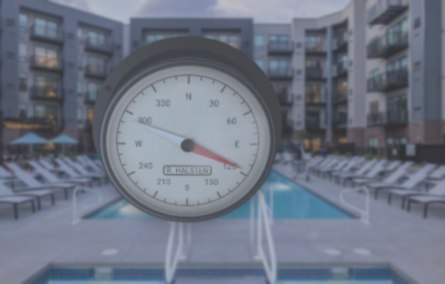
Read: 115 °
